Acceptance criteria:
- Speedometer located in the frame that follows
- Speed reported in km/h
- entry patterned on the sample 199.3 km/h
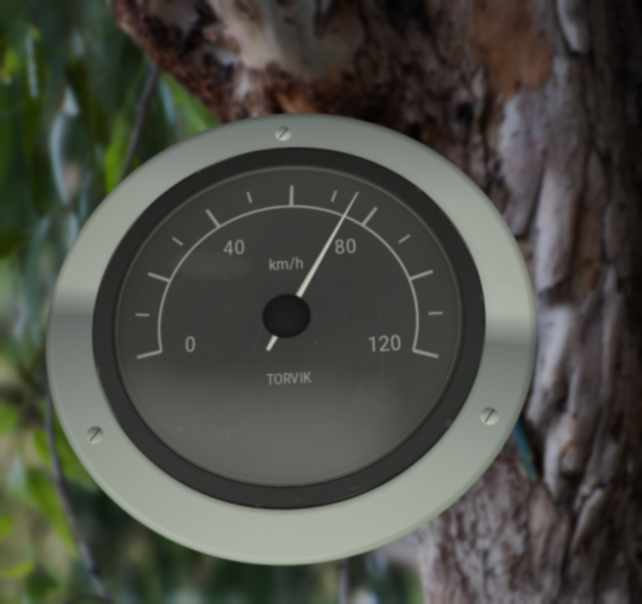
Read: 75 km/h
